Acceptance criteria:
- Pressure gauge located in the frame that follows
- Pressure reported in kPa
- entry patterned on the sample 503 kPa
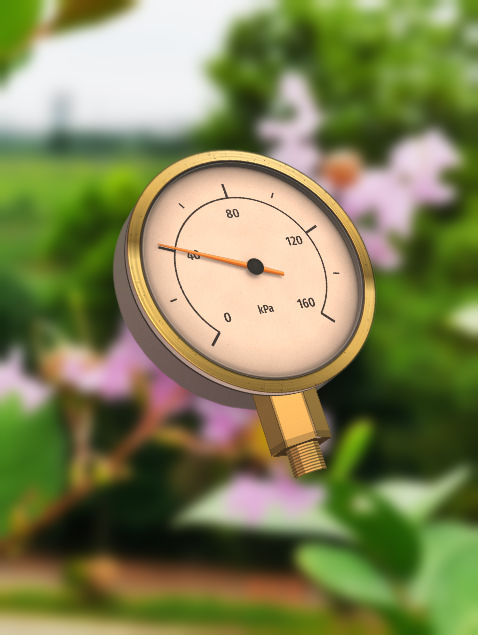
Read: 40 kPa
